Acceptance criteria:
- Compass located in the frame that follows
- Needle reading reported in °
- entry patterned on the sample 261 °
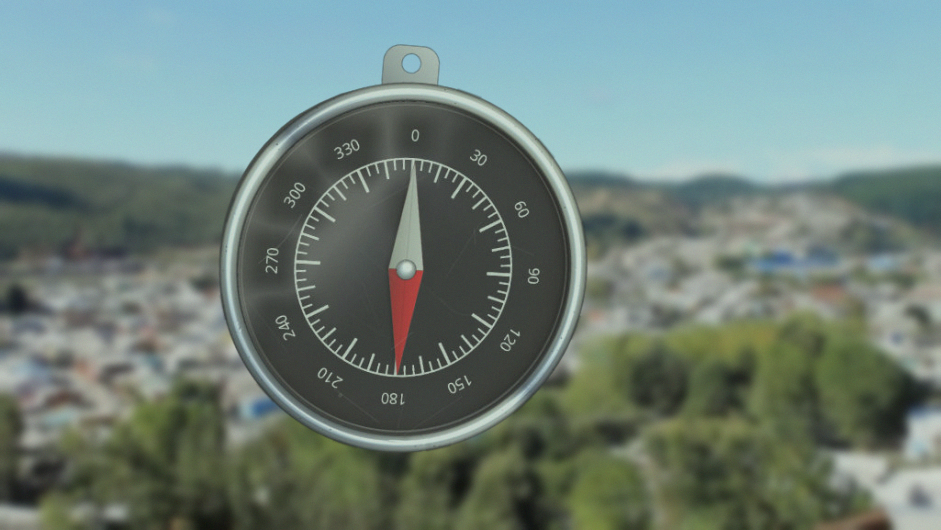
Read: 180 °
